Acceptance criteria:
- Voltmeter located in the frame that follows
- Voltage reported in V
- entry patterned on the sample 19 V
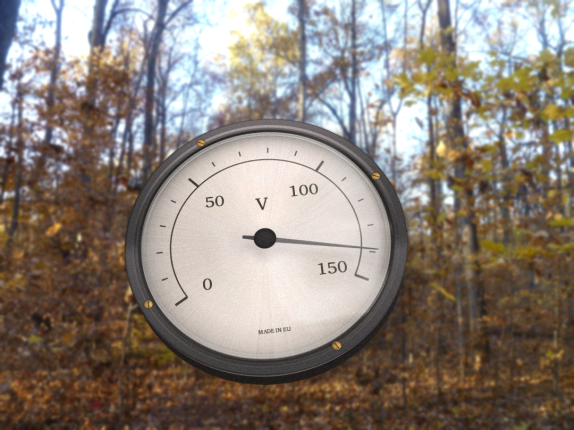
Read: 140 V
